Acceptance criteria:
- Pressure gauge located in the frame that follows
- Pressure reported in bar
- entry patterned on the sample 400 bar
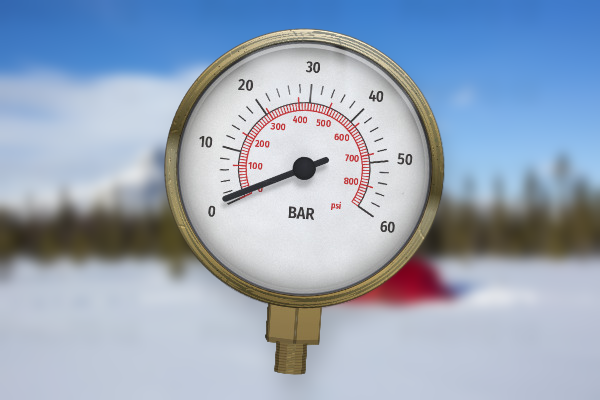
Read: 1 bar
